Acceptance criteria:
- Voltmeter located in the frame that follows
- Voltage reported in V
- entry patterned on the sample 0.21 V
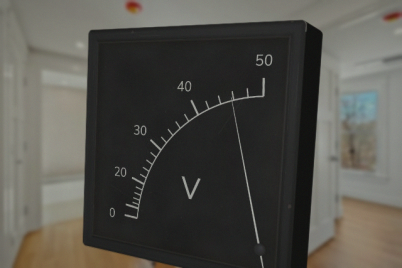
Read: 46 V
